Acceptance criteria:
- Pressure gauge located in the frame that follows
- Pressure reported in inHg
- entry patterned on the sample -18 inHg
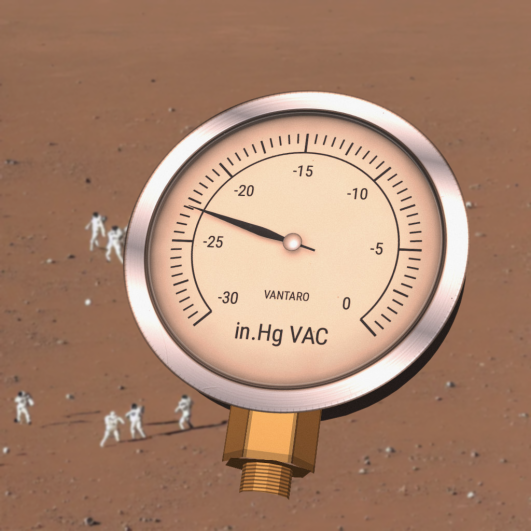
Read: -23 inHg
